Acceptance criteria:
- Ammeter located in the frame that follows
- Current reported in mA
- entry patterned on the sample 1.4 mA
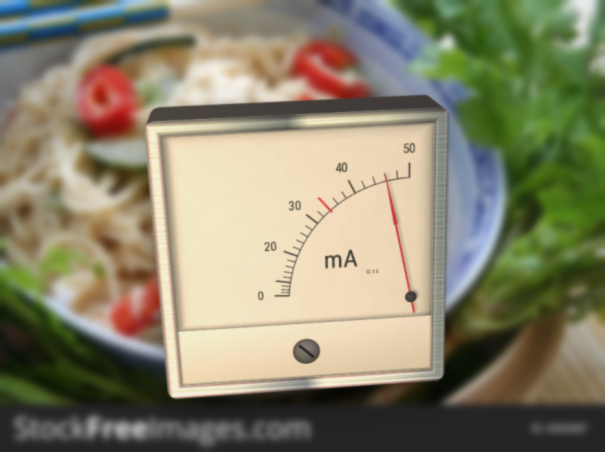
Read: 46 mA
